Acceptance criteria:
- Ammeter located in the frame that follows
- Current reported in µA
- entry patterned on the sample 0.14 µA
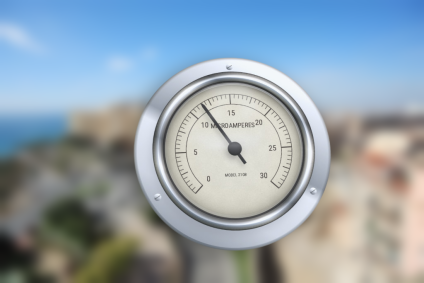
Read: 11.5 µA
